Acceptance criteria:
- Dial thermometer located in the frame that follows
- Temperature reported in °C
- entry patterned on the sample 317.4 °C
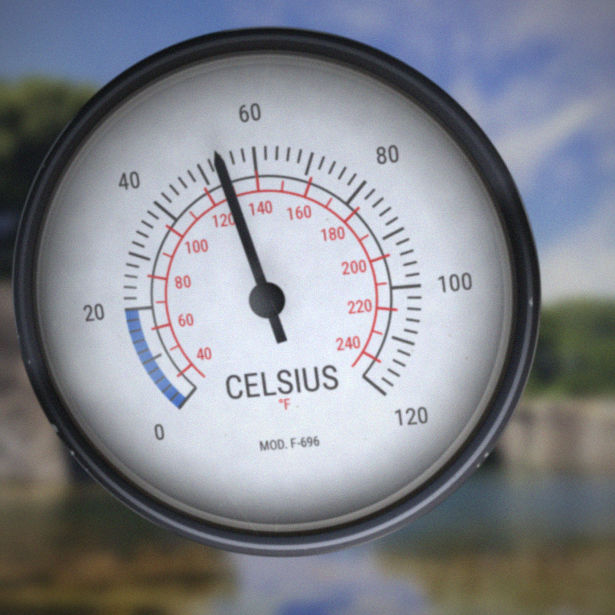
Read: 54 °C
